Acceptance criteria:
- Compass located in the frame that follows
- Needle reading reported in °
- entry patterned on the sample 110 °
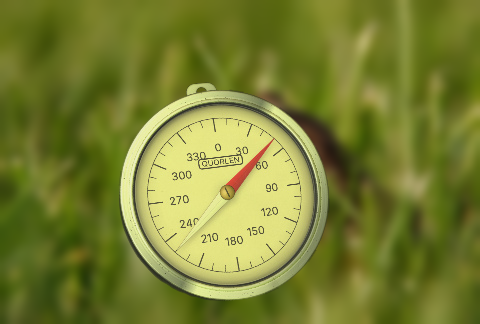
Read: 50 °
